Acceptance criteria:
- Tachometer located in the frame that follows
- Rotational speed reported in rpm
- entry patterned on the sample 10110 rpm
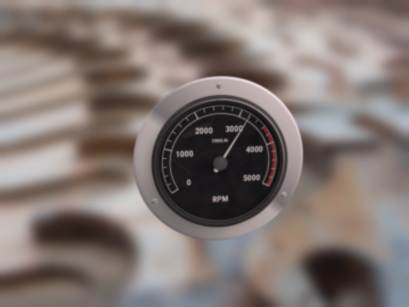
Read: 3200 rpm
